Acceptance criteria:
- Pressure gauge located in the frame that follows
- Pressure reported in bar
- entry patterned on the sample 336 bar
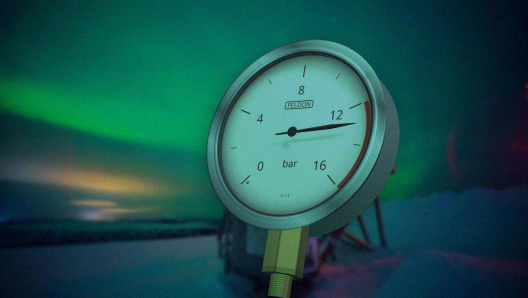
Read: 13 bar
